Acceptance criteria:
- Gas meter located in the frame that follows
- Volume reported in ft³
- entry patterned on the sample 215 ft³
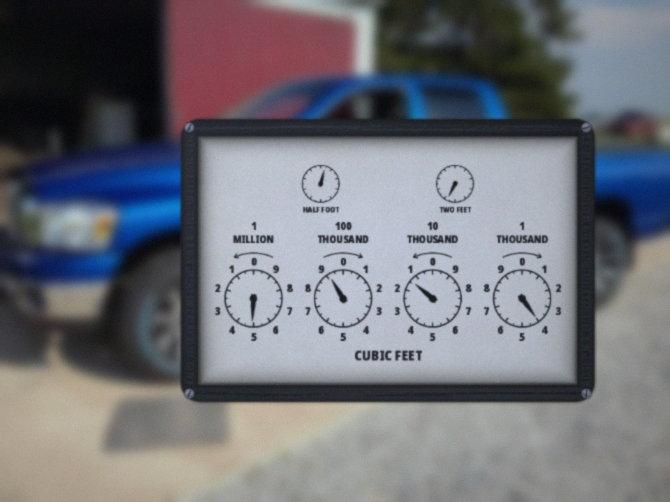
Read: 491400 ft³
